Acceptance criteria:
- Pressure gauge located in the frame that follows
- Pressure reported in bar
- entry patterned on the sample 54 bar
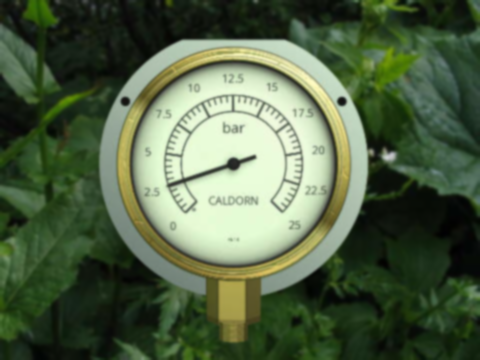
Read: 2.5 bar
